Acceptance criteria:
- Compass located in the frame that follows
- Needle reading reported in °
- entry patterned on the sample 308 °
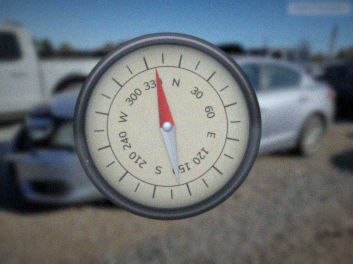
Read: 337.5 °
